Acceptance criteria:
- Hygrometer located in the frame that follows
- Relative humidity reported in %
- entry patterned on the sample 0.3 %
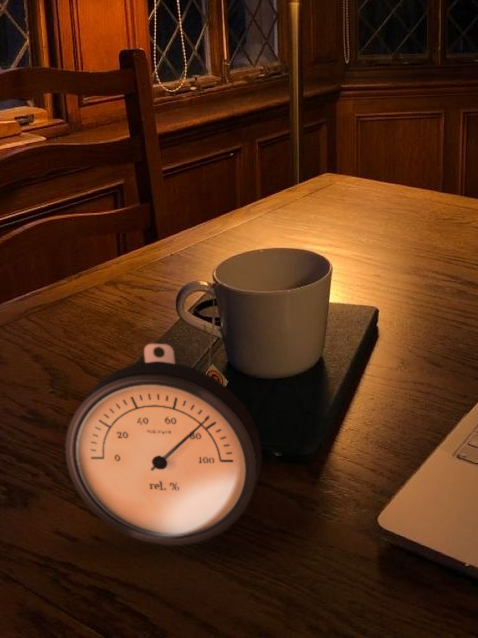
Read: 76 %
